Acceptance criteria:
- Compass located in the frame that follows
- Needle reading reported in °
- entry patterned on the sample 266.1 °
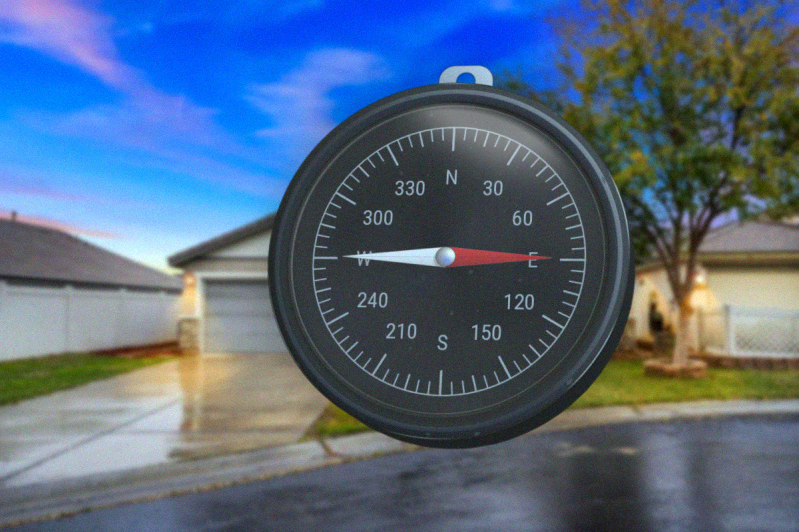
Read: 90 °
